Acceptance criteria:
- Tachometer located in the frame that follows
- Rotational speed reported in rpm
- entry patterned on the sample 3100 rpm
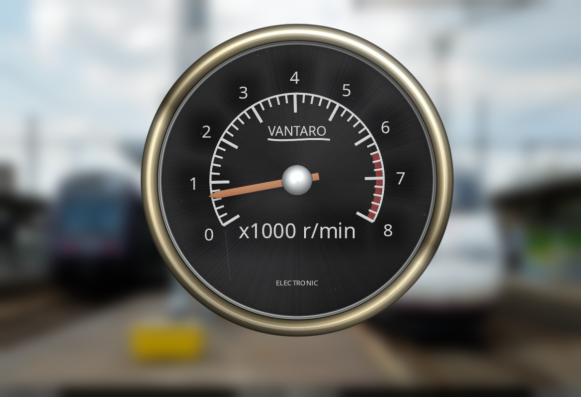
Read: 700 rpm
